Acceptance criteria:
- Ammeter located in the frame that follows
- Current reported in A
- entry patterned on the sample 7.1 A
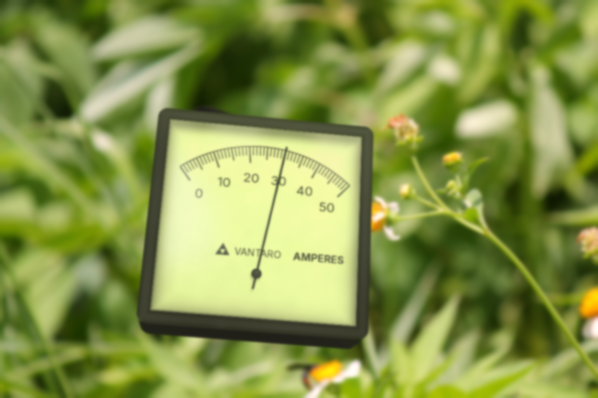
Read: 30 A
